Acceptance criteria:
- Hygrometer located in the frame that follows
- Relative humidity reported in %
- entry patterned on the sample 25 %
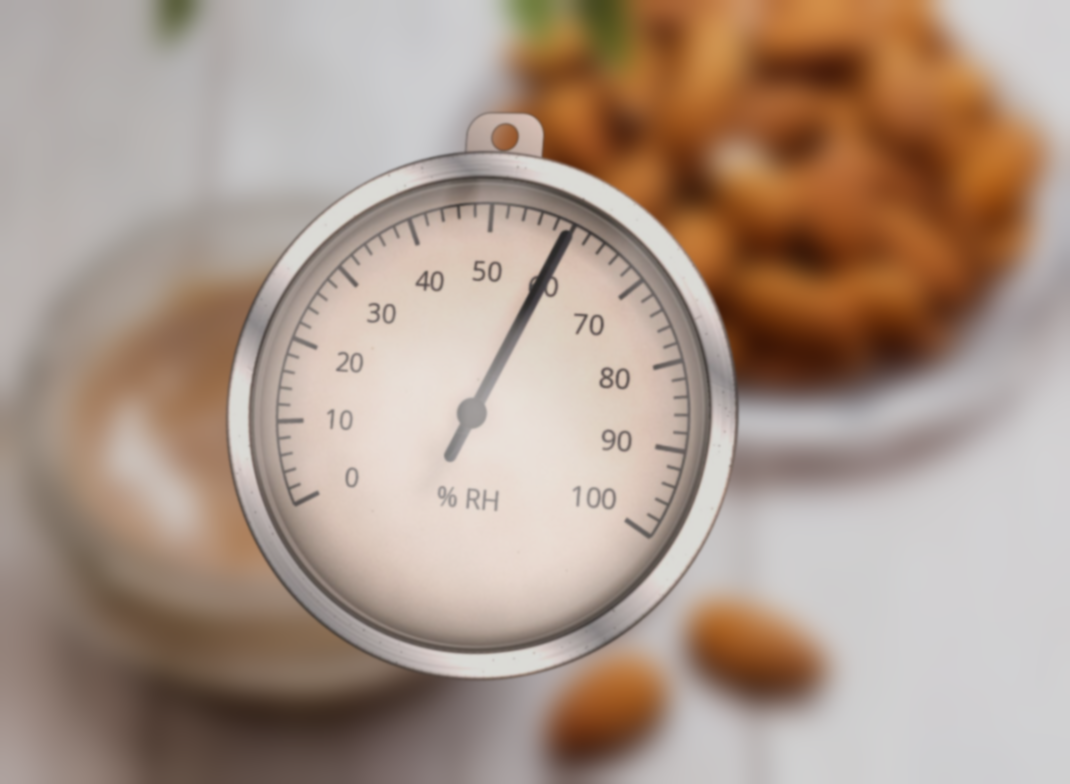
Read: 60 %
